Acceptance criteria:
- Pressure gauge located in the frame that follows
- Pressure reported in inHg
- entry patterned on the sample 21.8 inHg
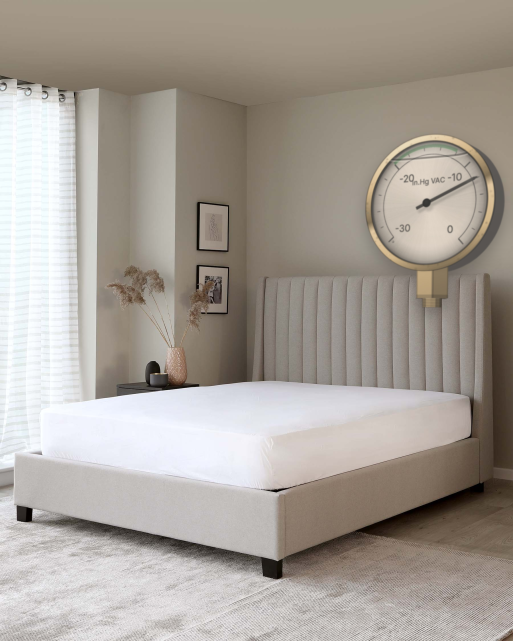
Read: -8 inHg
